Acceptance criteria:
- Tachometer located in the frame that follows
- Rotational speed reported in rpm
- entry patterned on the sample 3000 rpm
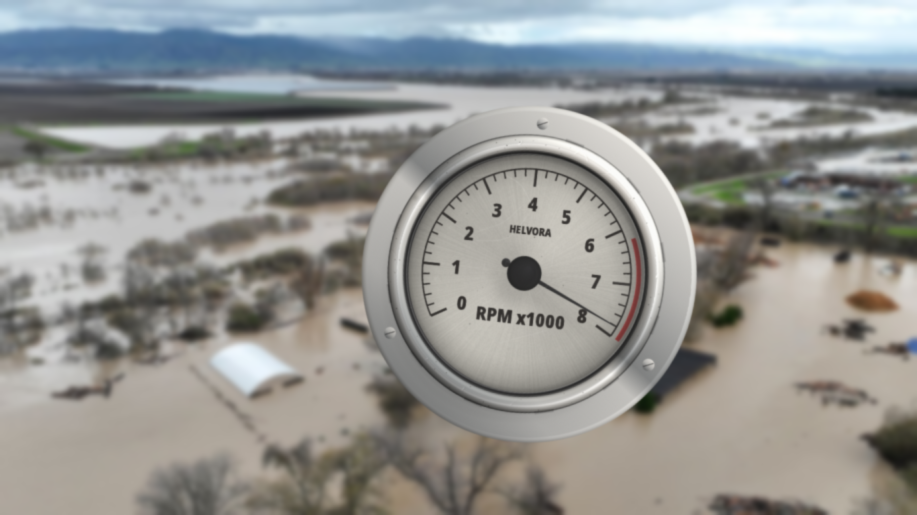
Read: 7800 rpm
